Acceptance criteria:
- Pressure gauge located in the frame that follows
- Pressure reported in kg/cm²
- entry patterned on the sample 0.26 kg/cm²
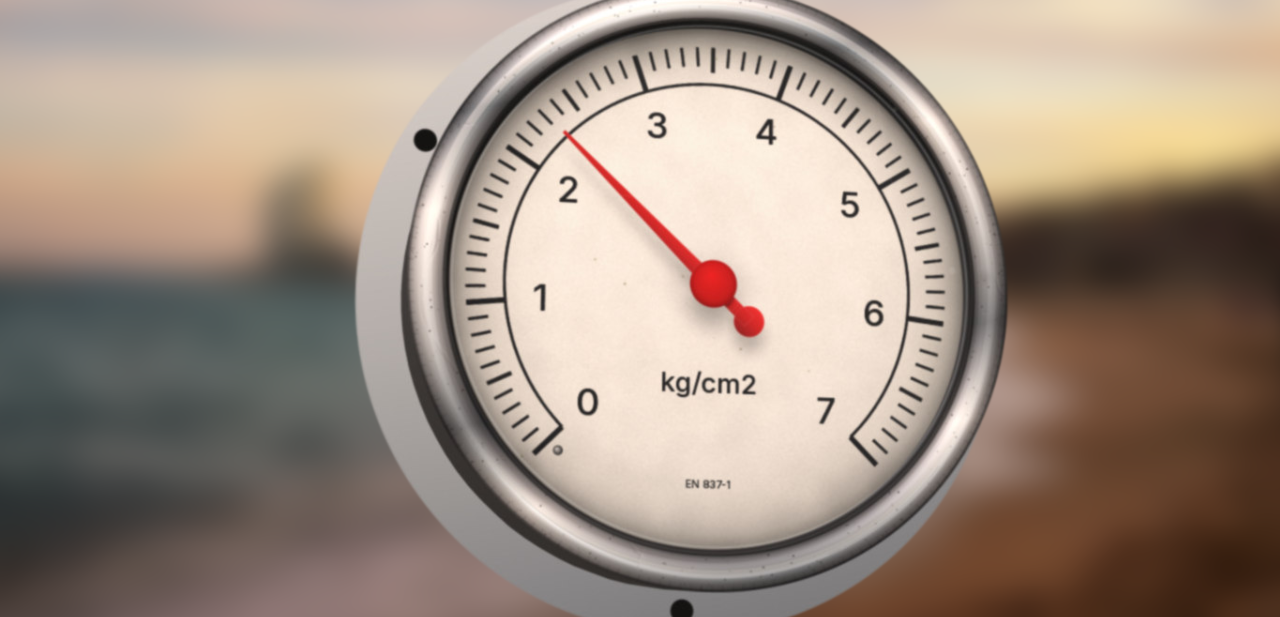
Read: 2.3 kg/cm²
